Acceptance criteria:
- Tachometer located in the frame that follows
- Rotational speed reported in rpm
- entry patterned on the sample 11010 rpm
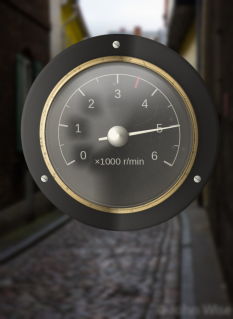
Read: 5000 rpm
